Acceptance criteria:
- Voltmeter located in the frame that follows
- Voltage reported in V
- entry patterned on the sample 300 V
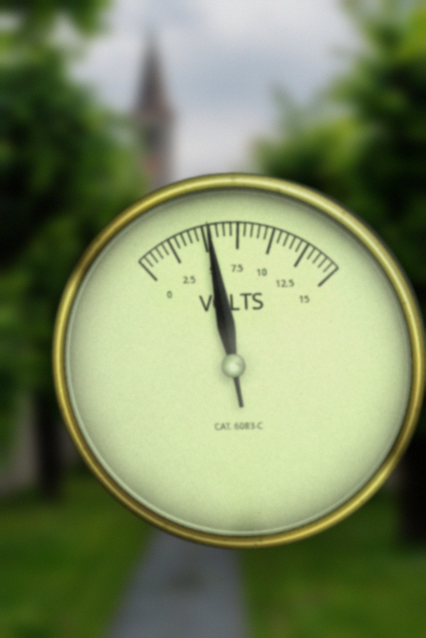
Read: 5.5 V
